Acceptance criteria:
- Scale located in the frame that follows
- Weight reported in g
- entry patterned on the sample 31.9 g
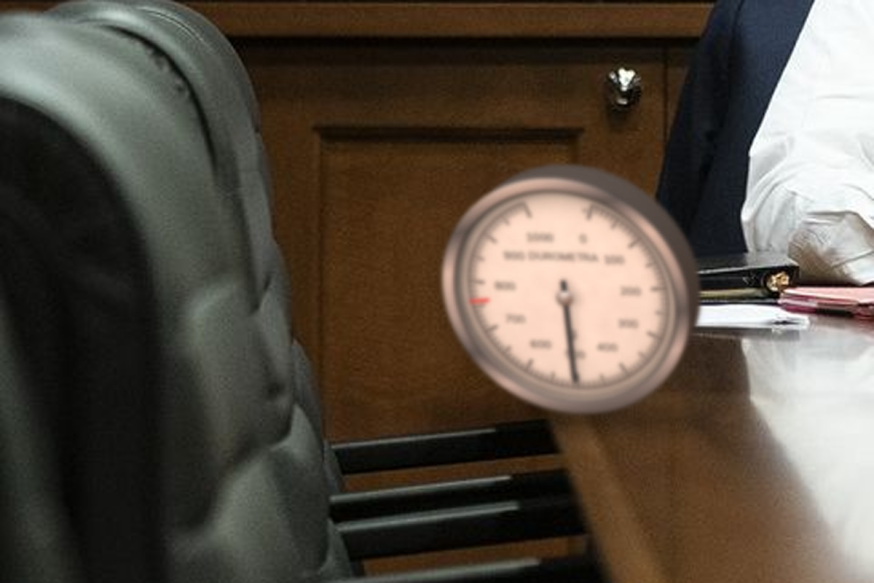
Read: 500 g
